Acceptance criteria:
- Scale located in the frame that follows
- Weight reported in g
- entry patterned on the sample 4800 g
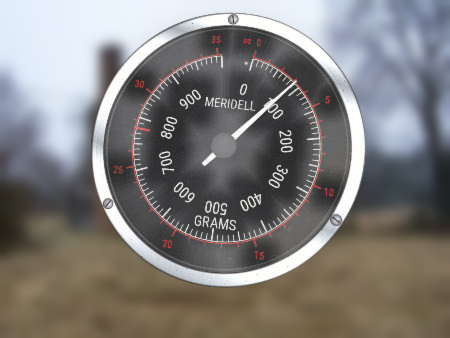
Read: 90 g
